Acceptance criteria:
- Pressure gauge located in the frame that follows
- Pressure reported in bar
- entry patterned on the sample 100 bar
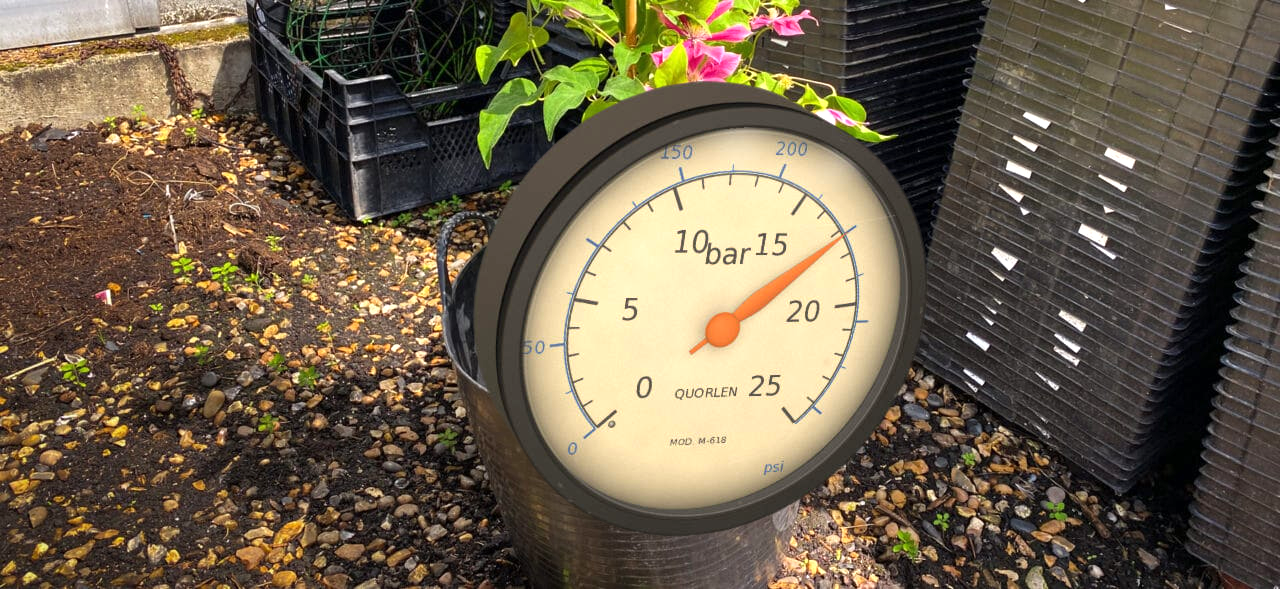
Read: 17 bar
